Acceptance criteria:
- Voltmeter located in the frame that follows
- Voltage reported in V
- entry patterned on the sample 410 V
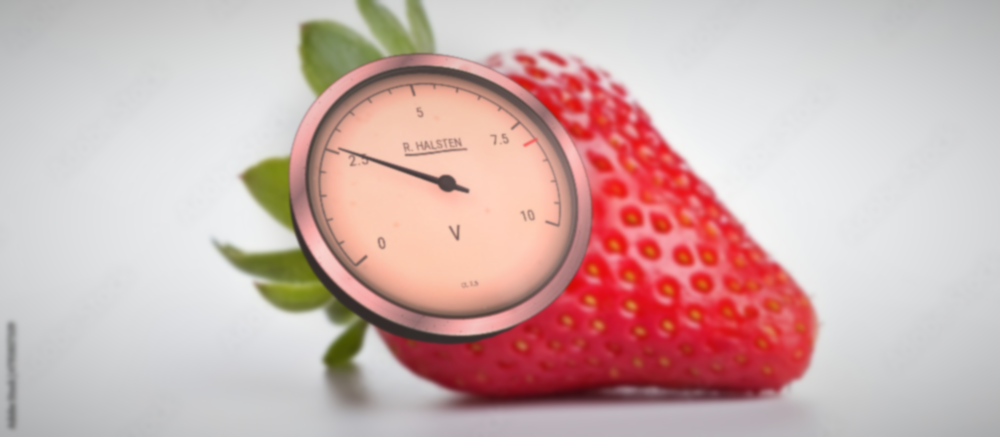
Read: 2.5 V
